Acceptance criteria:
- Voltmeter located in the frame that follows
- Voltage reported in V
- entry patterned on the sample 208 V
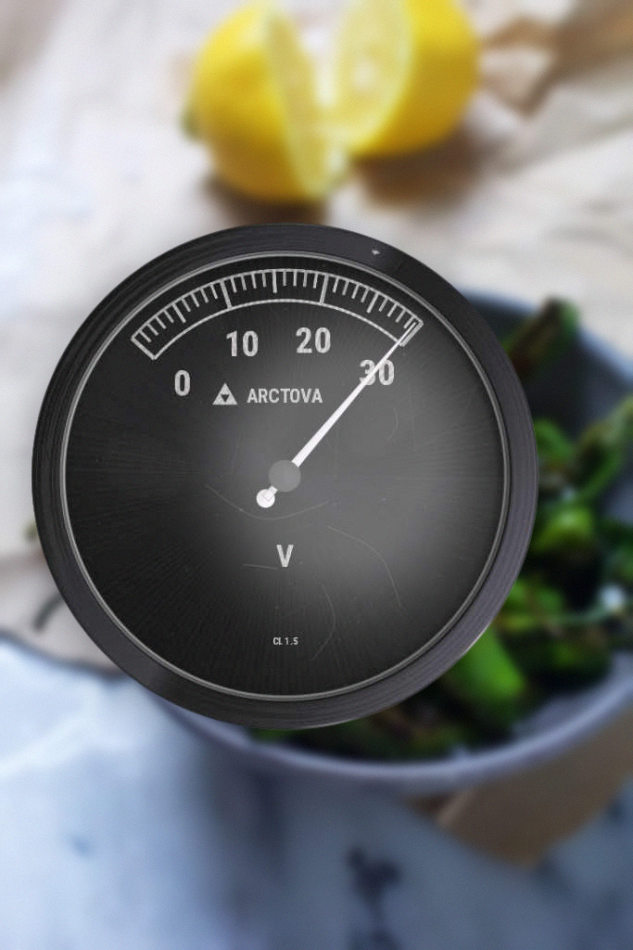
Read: 29.5 V
